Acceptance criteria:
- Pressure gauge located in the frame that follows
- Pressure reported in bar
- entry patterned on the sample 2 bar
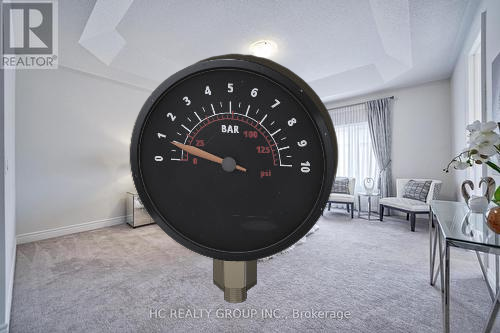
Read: 1 bar
